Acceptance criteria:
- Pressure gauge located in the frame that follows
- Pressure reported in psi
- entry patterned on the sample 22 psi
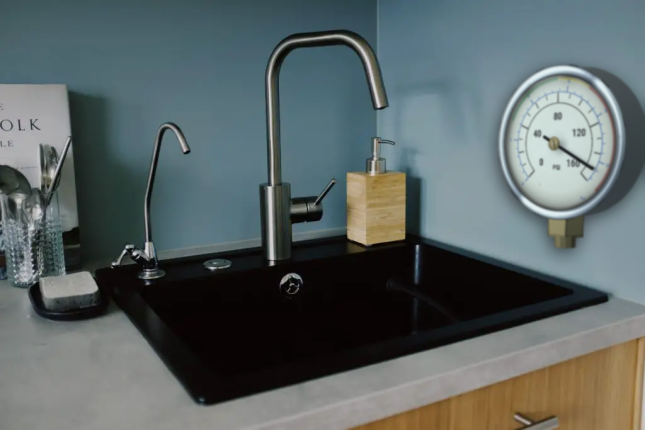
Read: 150 psi
